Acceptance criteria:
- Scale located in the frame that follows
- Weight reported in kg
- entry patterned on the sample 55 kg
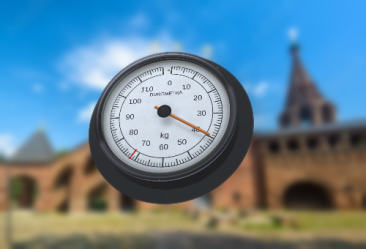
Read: 40 kg
